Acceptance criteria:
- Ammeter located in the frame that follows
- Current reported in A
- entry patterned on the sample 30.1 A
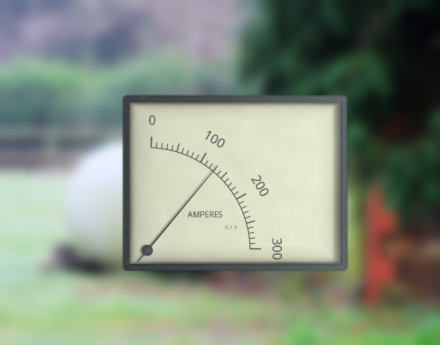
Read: 130 A
